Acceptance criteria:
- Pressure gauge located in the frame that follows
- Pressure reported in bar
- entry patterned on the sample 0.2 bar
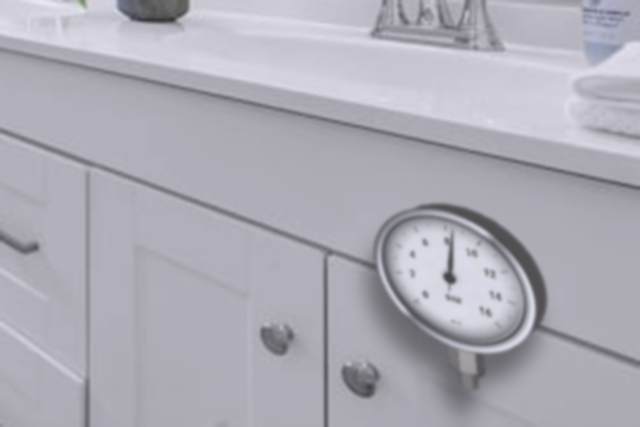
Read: 8.5 bar
